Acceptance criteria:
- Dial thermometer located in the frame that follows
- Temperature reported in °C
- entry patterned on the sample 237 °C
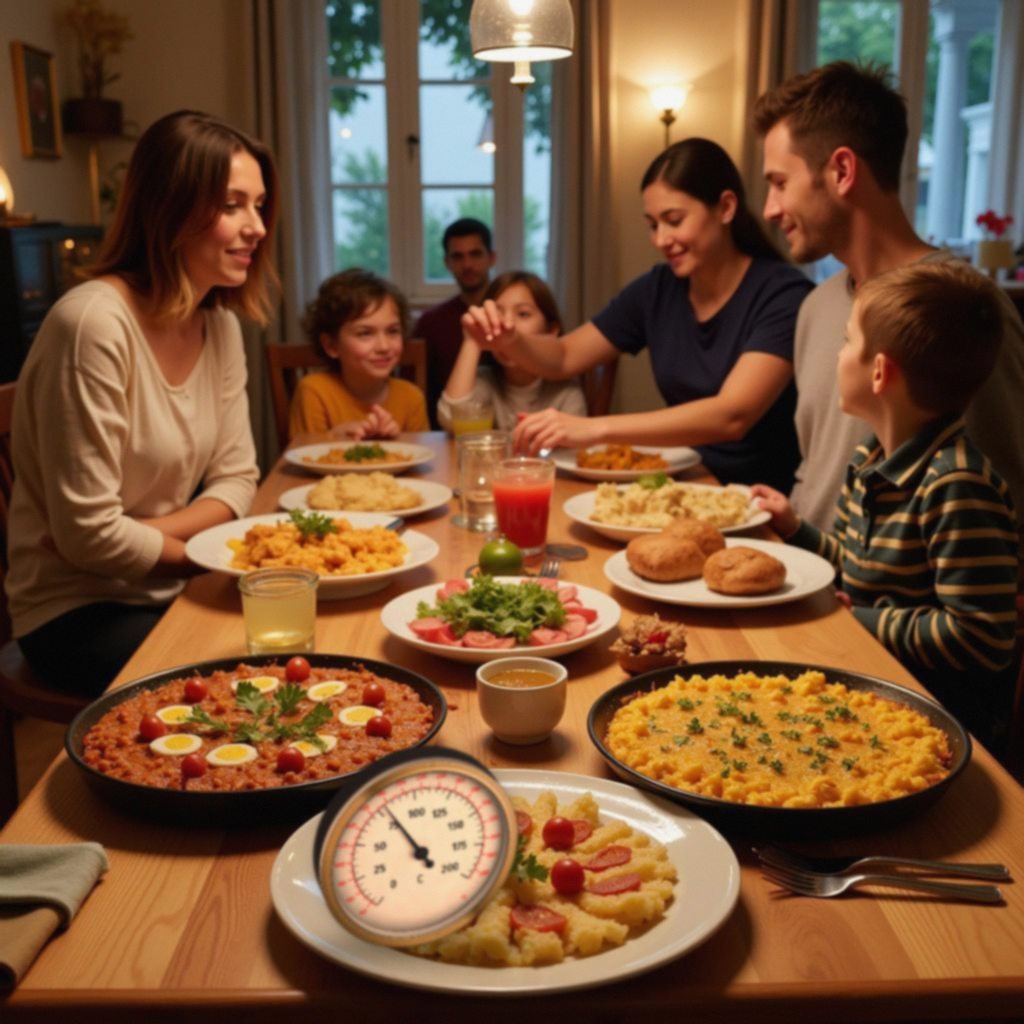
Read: 80 °C
